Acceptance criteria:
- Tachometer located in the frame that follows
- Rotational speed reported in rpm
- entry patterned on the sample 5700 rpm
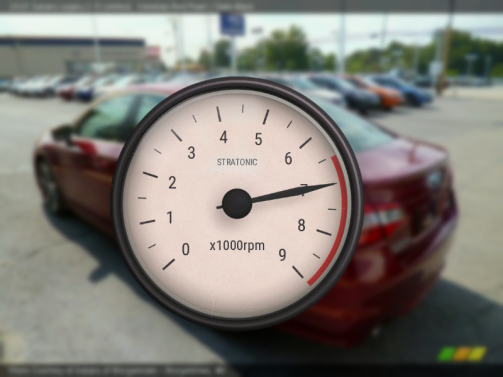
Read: 7000 rpm
